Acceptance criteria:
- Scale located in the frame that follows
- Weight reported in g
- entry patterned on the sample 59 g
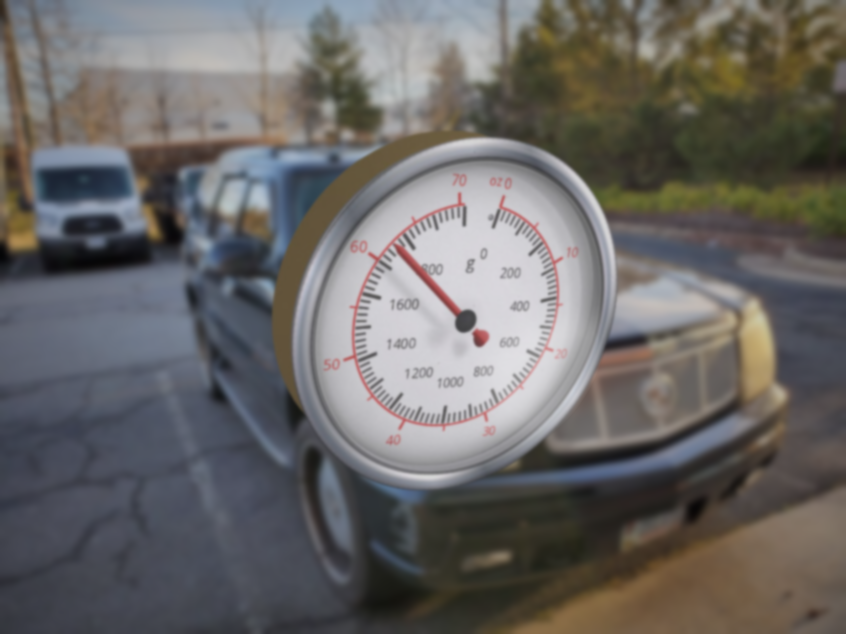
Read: 1760 g
